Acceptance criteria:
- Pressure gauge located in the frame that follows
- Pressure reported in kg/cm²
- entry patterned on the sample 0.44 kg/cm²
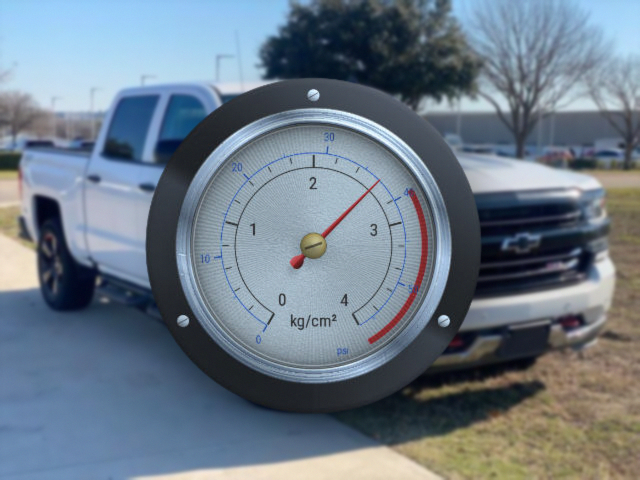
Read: 2.6 kg/cm²
